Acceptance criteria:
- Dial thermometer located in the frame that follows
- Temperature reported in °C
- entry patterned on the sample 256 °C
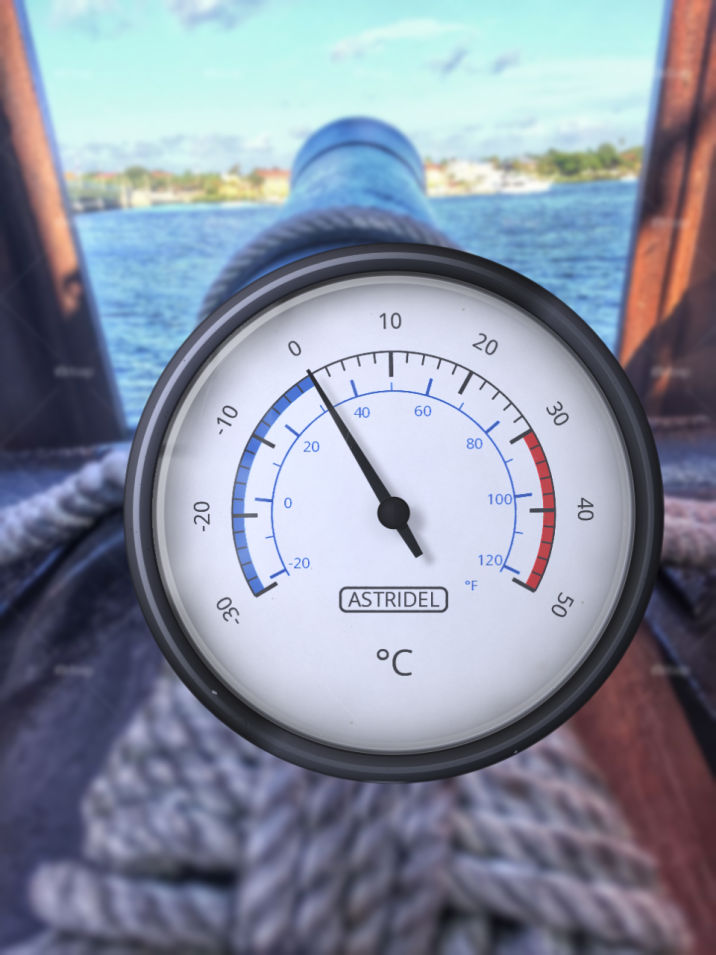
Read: 0 °C
